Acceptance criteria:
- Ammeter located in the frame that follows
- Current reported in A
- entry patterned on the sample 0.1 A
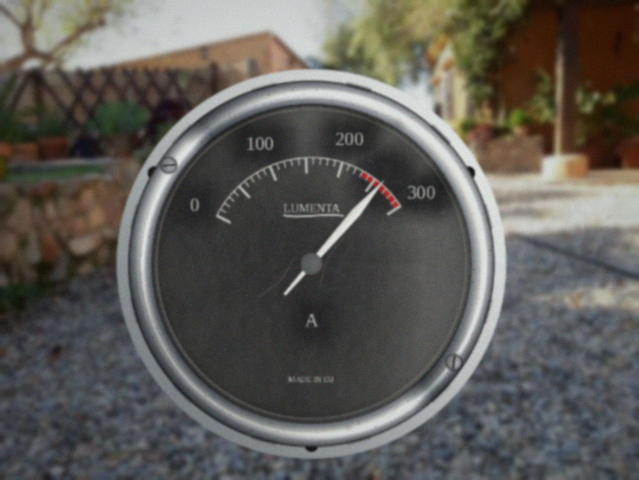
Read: 260 A
